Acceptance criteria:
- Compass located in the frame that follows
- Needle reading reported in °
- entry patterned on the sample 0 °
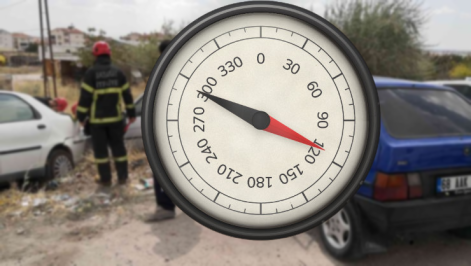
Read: 115 °
